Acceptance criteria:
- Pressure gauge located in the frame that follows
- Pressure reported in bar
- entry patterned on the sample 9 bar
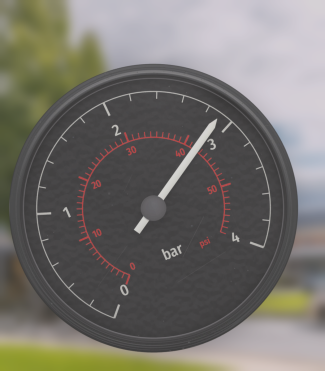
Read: 2.9 bar
